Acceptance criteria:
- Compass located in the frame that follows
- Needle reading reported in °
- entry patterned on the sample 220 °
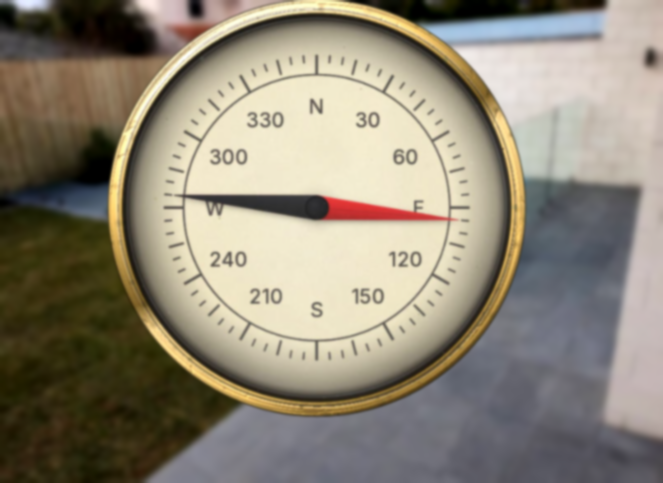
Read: 95 °
